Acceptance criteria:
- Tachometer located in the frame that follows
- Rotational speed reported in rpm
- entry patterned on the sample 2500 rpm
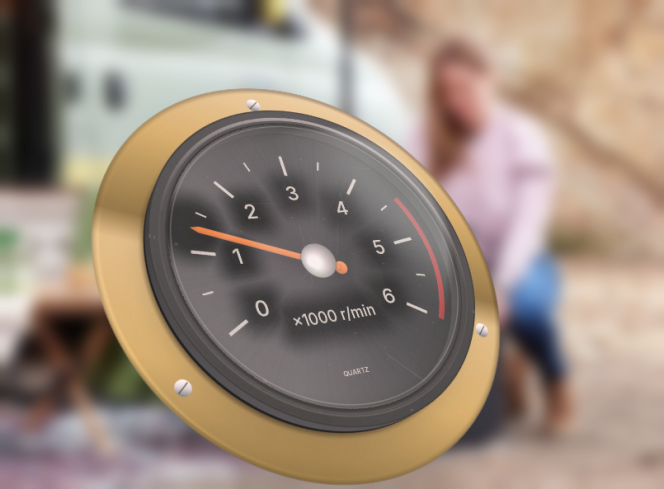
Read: 1250 rpm
